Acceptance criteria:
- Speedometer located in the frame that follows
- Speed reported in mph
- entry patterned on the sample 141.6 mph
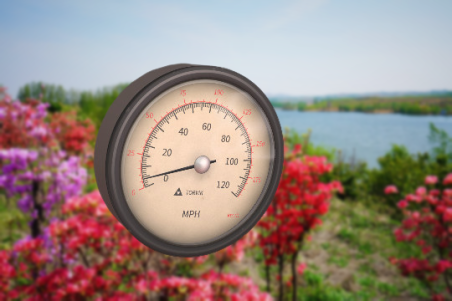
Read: 5 mph
